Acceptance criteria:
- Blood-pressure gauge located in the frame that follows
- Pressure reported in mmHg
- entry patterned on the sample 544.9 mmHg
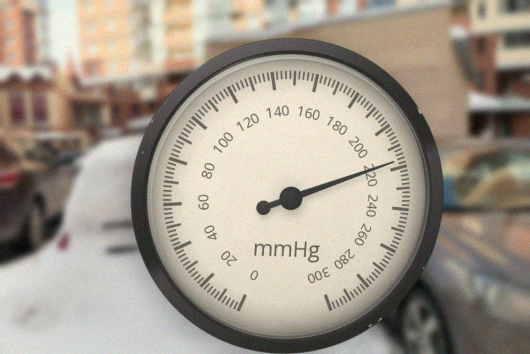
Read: 216 mmHg
